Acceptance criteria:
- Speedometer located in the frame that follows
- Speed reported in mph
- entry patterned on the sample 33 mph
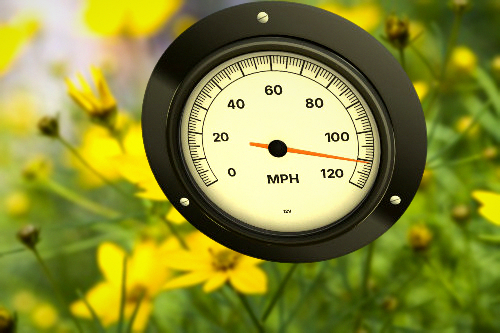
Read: 110 mph
